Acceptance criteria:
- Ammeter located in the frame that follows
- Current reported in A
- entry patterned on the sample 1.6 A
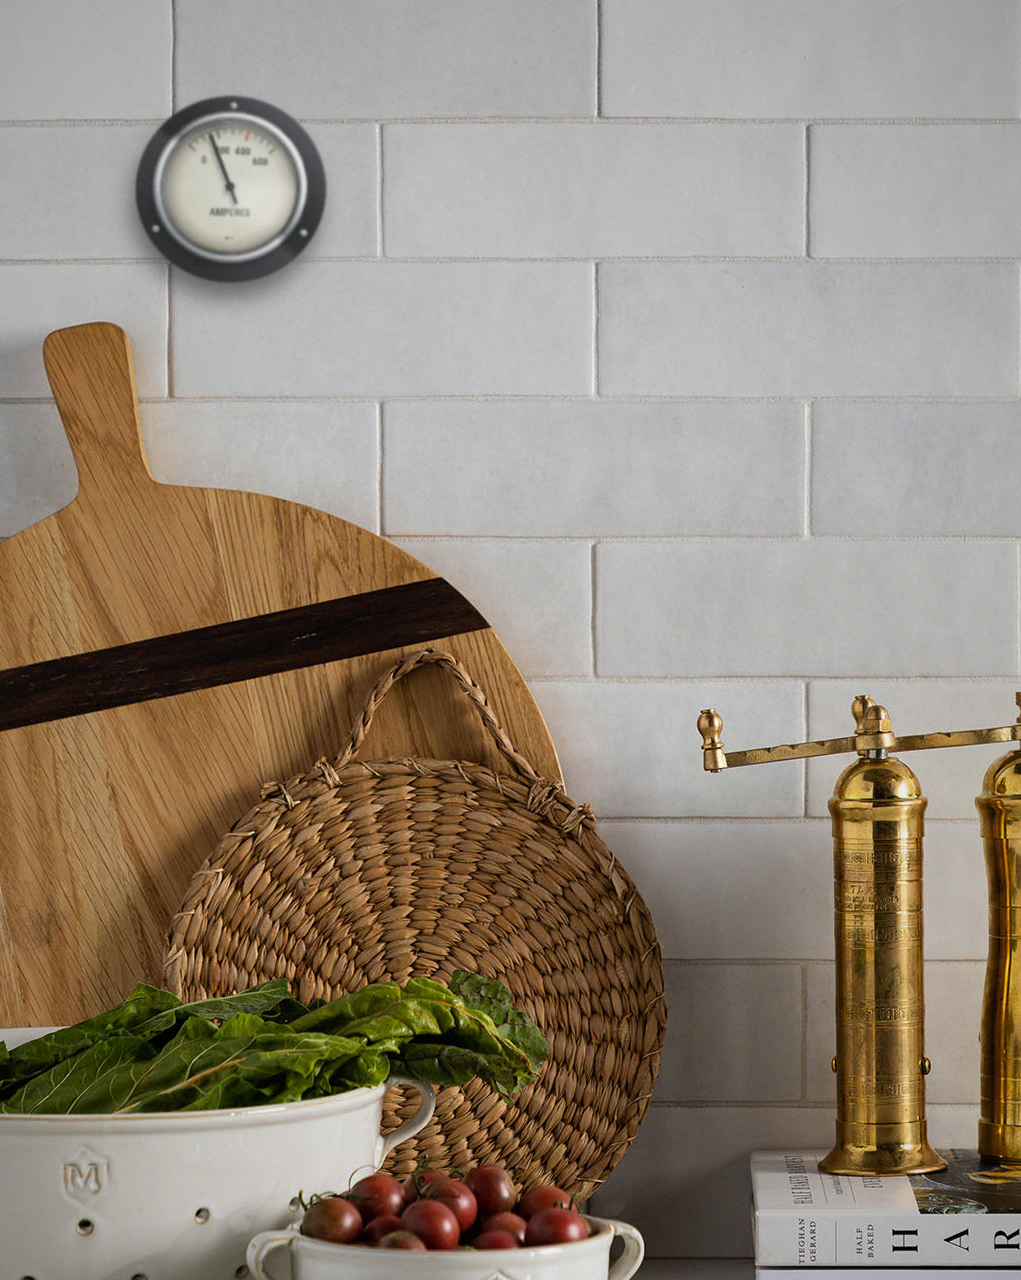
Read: 150 A
